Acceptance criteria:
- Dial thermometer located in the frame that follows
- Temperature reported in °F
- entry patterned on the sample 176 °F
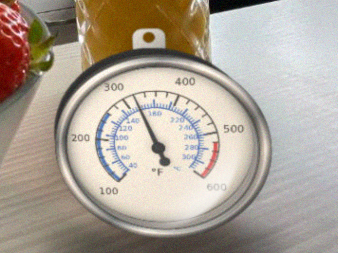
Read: 320 °F
